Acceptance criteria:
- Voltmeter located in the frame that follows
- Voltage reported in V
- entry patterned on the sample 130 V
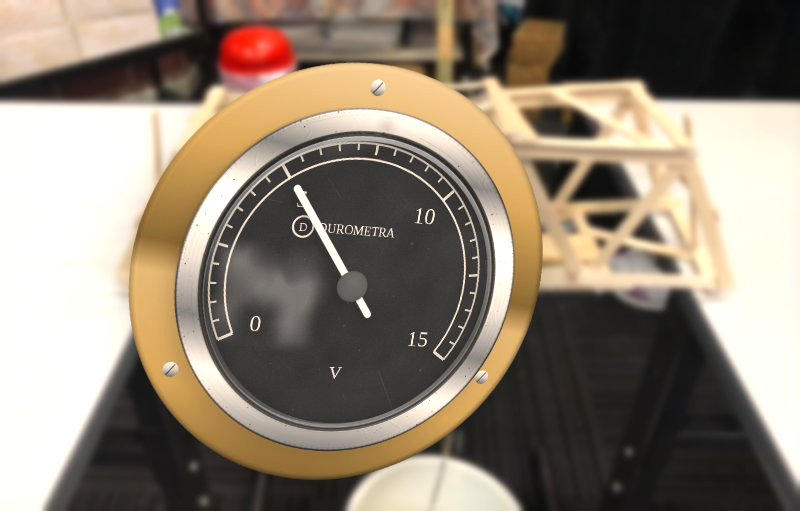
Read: 5 V
